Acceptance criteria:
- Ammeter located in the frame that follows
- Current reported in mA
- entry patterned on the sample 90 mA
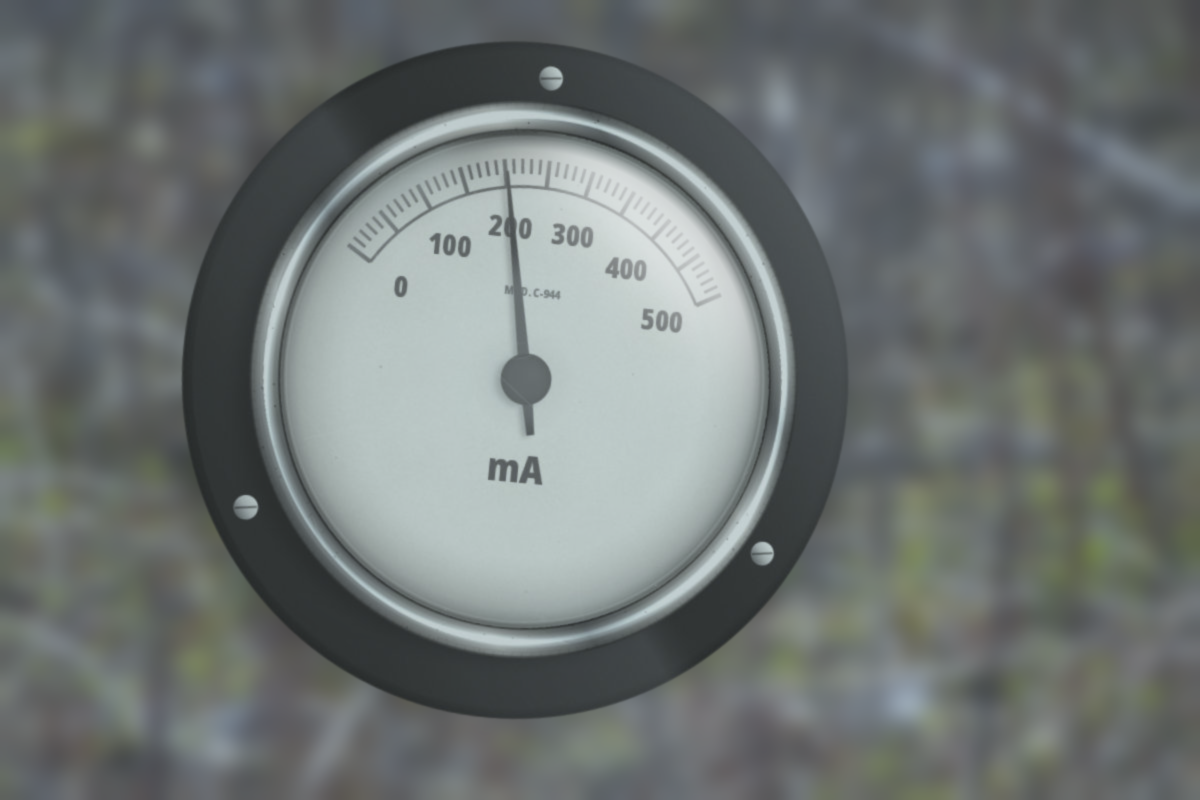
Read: 200 mA
